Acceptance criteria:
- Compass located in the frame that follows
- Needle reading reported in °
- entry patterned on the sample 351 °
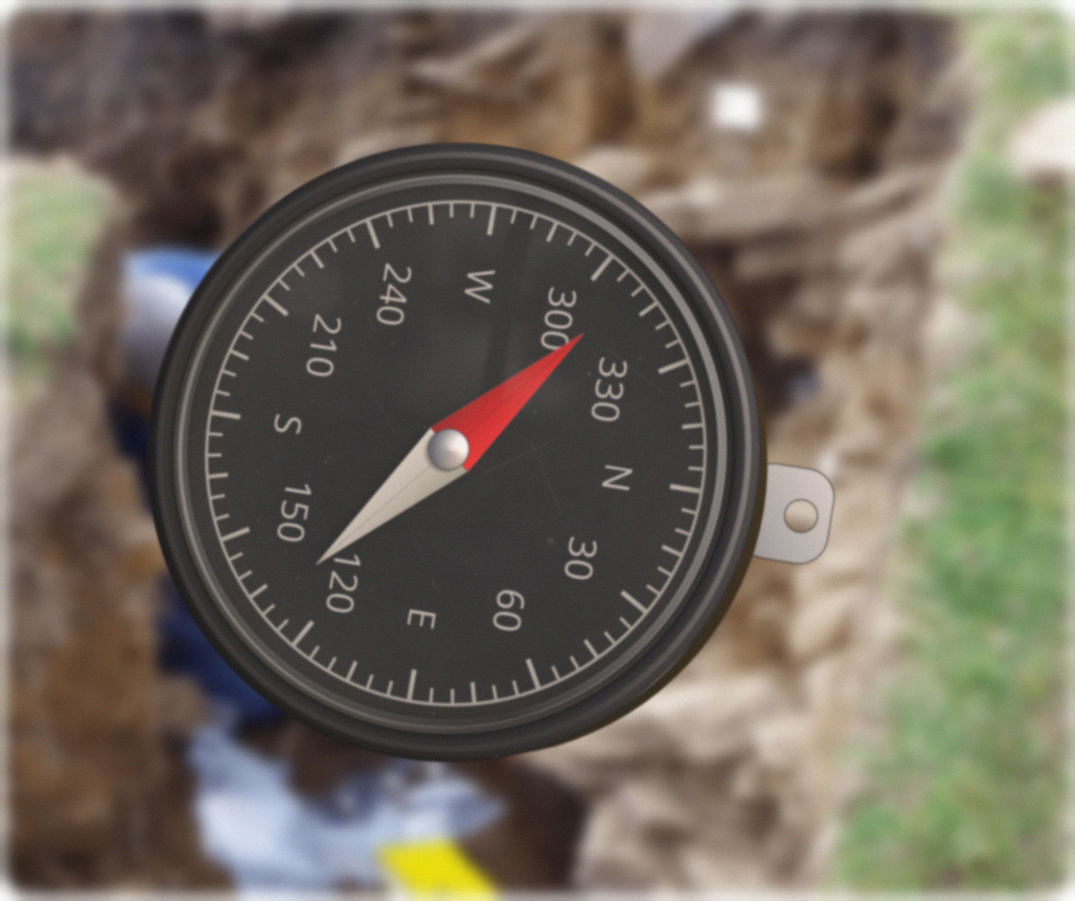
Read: 310 °
